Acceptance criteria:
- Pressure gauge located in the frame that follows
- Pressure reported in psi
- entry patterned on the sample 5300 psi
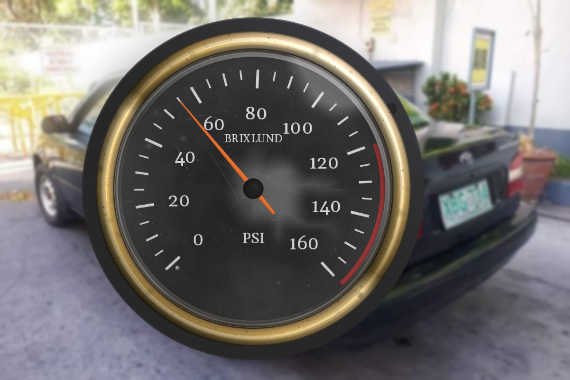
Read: 55 psi
